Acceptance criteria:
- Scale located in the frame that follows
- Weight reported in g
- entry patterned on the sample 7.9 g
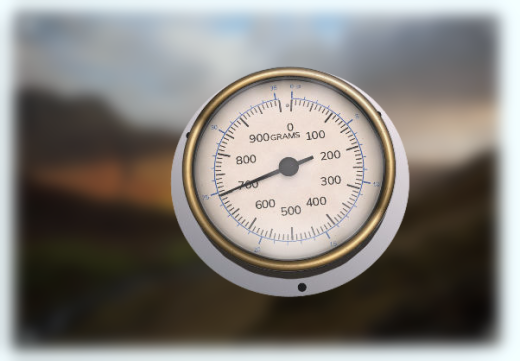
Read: 700 g
